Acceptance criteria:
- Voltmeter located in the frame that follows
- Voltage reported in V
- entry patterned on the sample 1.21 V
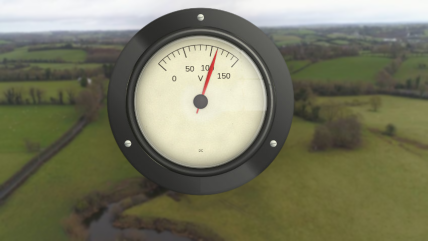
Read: 110 V
